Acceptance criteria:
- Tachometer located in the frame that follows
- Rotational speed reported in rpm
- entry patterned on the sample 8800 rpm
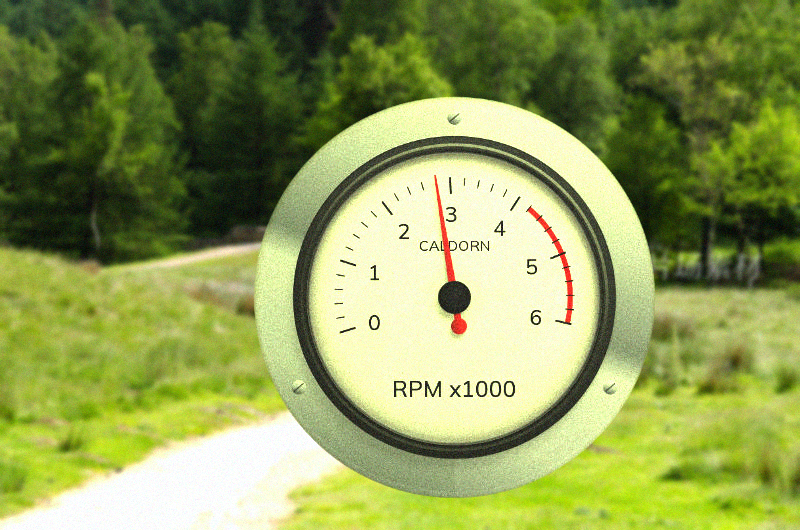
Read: 2800 rpm
